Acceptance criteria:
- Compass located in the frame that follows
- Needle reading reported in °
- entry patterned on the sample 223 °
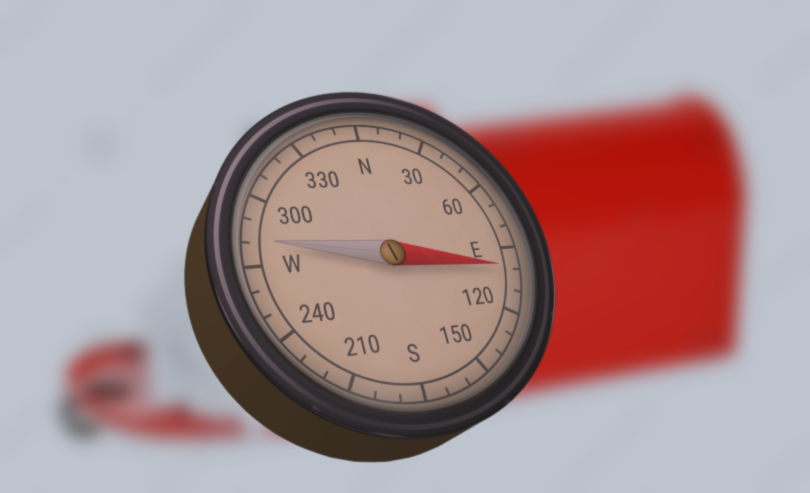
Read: 100 °
